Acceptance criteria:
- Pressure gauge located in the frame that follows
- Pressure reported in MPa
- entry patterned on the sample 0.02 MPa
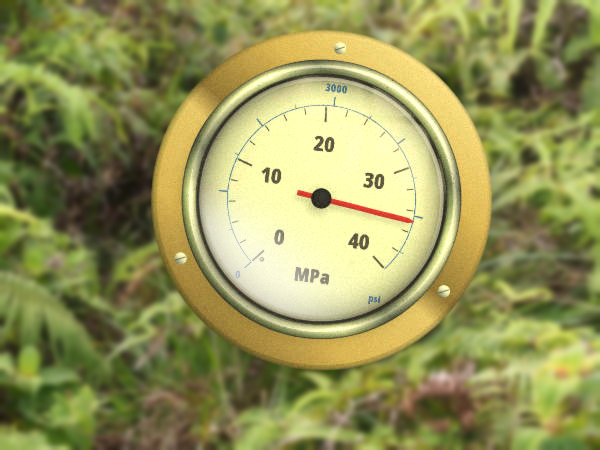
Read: 35 MPa
